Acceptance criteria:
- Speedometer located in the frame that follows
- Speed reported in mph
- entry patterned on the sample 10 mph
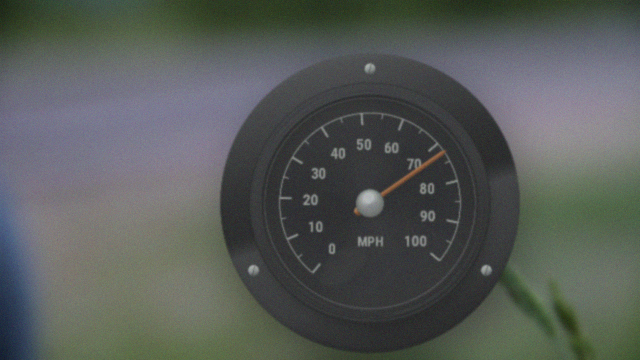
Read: 72.5 mph
